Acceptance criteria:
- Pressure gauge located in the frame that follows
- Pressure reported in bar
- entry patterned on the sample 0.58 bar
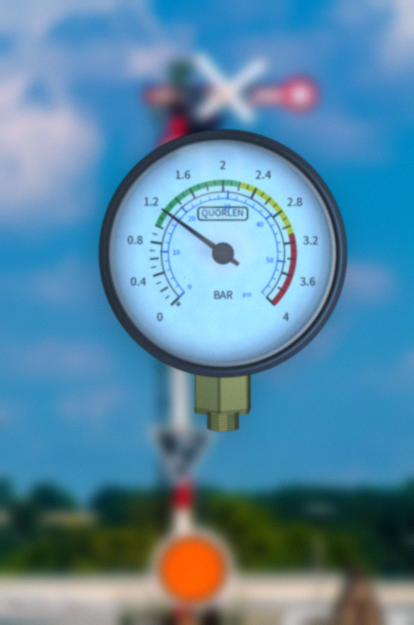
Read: 1.2 bar
